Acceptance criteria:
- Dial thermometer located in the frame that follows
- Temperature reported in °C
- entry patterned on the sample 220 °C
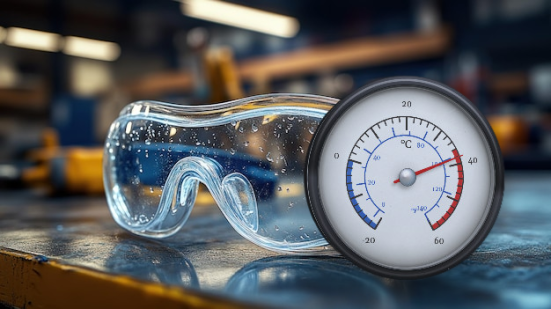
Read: 38 °C
